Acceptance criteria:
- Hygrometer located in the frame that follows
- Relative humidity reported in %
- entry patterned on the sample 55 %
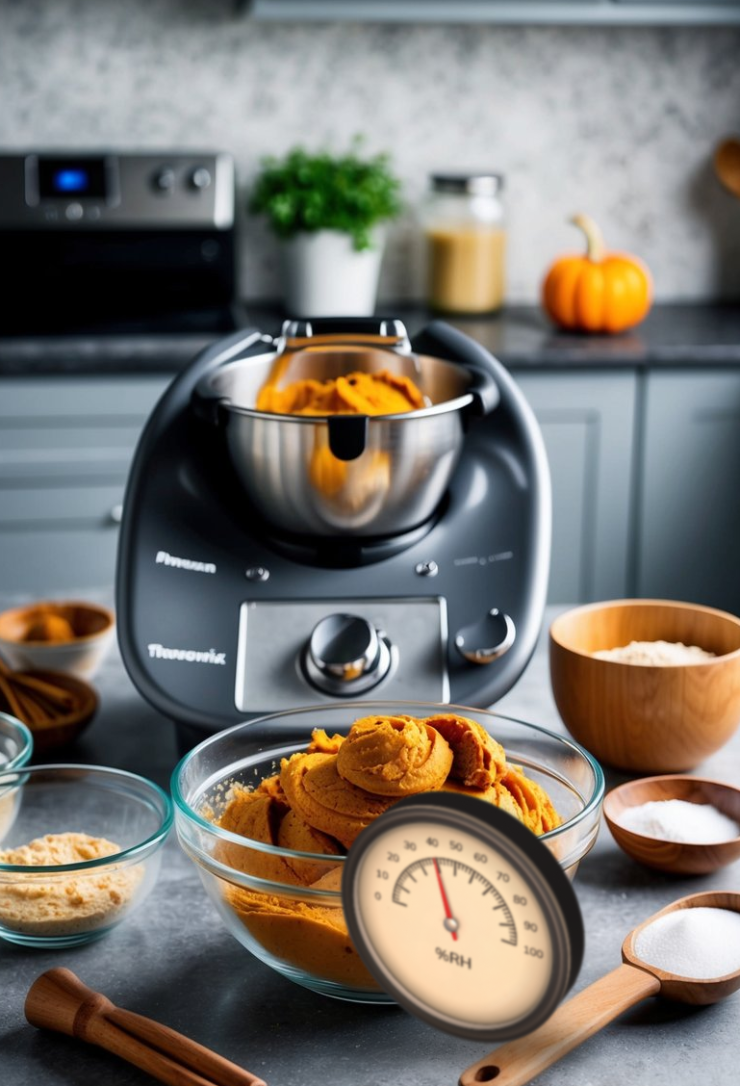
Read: 40 %
